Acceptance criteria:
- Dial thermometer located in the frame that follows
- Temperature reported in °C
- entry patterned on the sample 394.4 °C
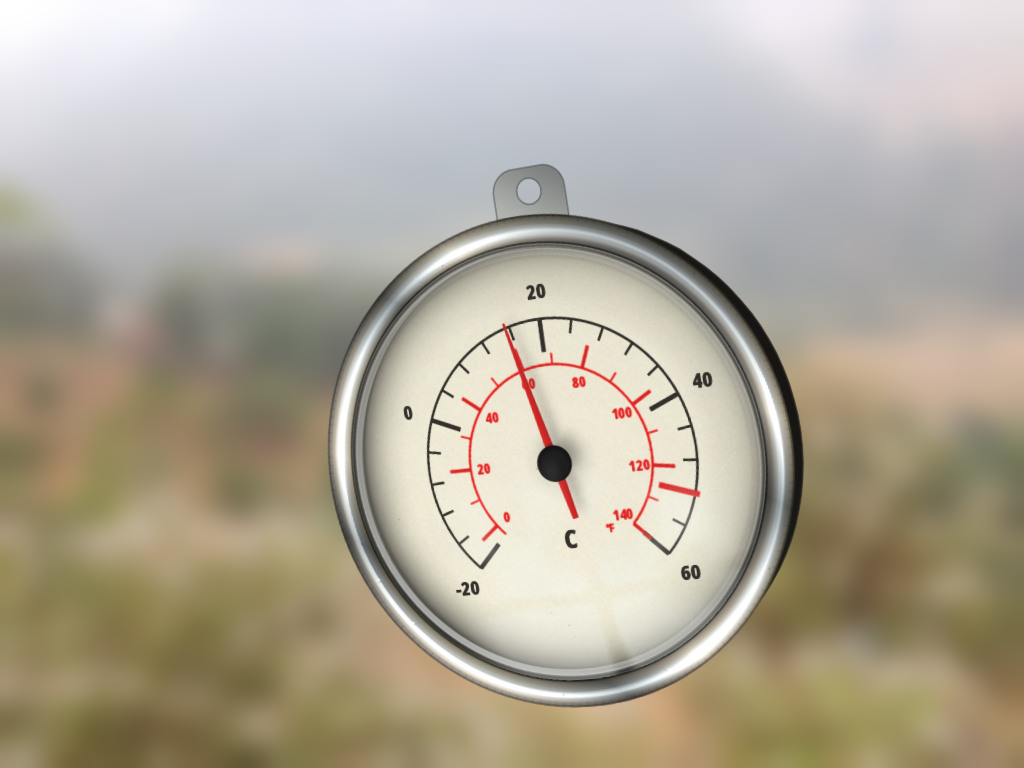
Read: 16 °C
